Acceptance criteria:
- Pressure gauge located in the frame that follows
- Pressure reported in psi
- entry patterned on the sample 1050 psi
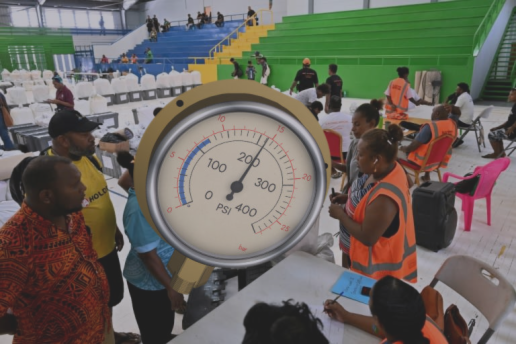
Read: 210 psi
